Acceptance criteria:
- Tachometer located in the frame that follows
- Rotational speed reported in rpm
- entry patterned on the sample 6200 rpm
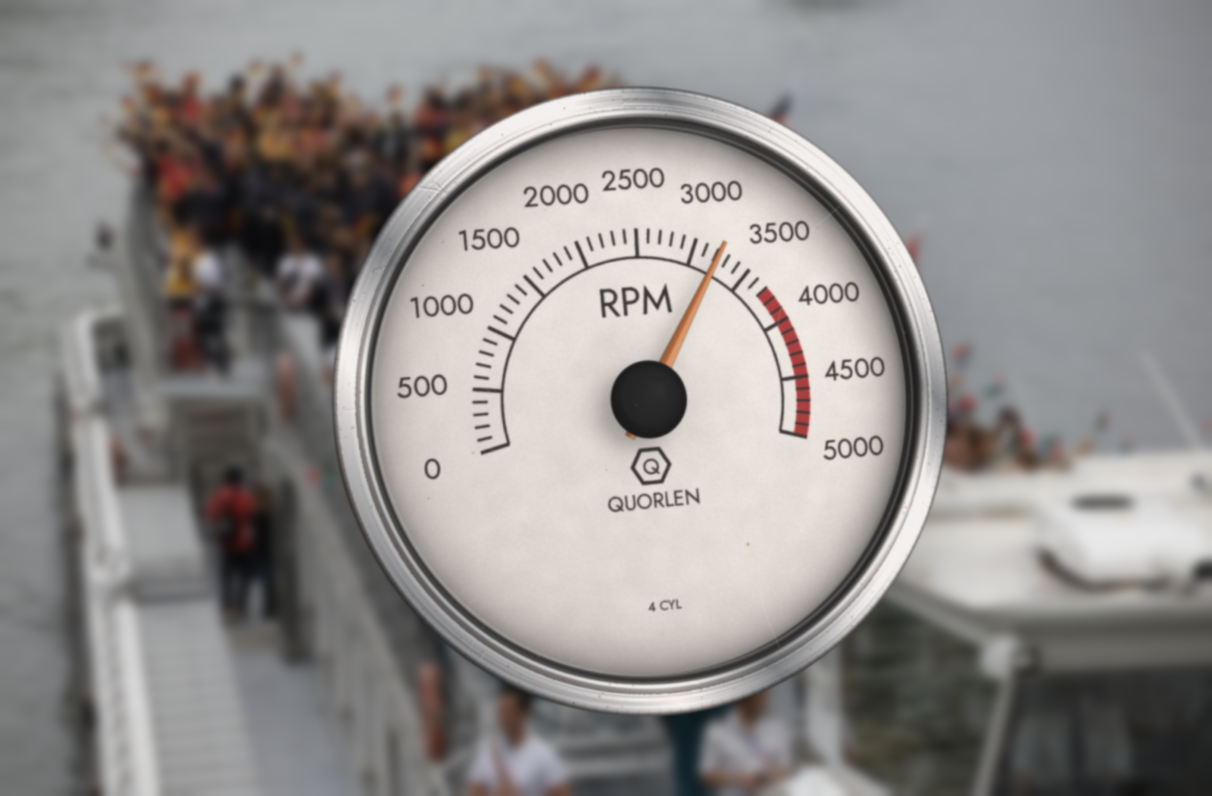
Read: 3200 rpm
